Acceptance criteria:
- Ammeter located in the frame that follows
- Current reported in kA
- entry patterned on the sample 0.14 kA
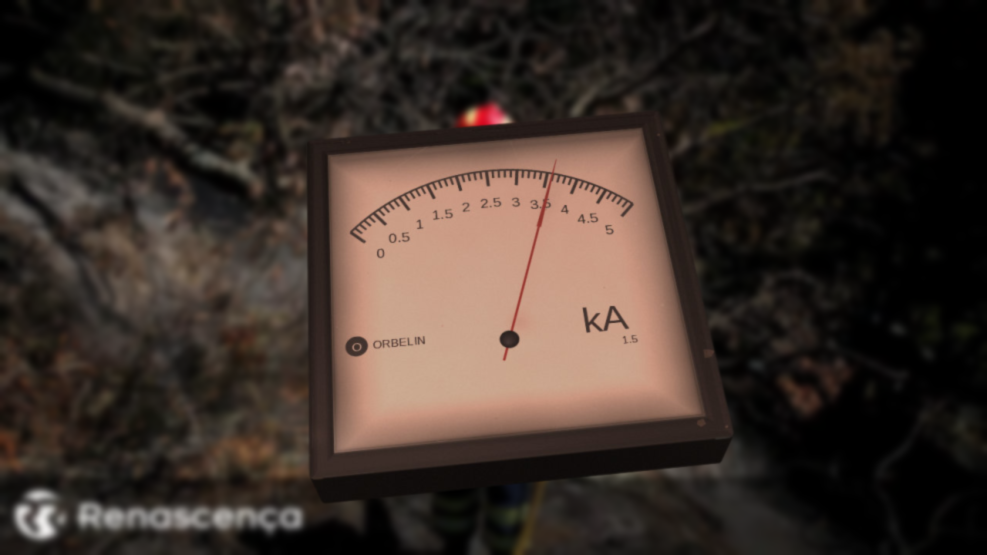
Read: 3.6 kA
